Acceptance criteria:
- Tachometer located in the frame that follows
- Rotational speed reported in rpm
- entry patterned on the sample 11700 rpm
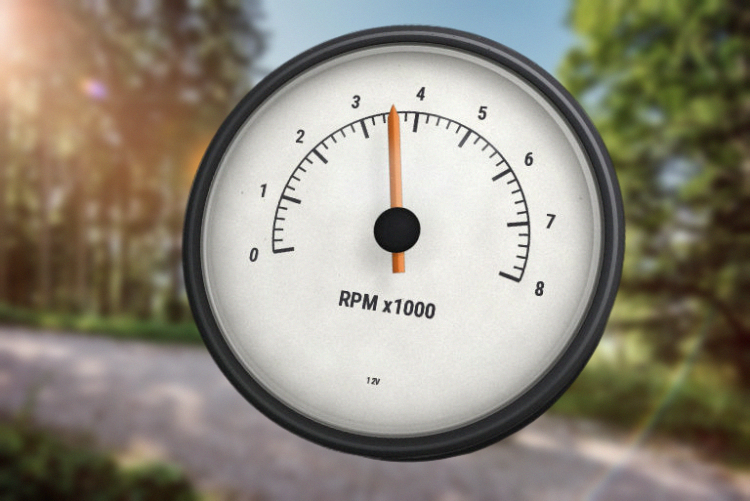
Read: 3600 rpm
